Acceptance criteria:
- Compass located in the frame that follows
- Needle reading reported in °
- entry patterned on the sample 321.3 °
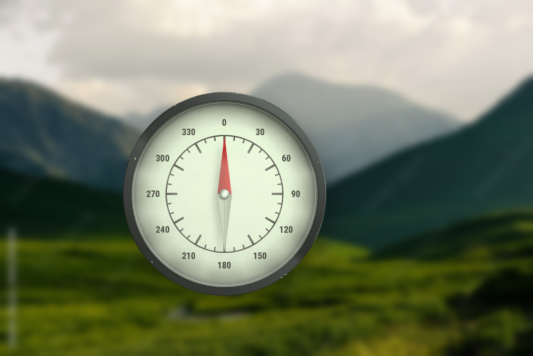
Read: 0 °
